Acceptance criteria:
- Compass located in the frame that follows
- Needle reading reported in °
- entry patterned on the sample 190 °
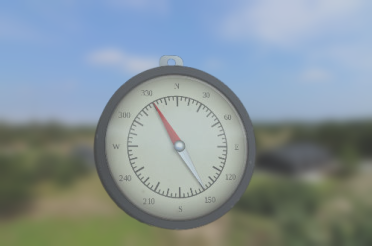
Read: 330 °
